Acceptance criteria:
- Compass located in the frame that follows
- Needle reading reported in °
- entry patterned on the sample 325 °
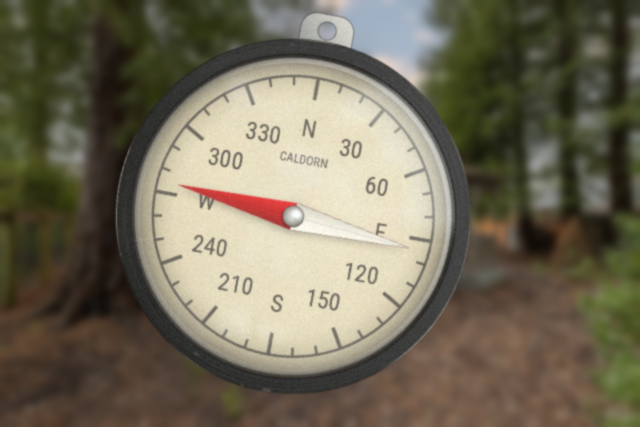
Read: 275 °
